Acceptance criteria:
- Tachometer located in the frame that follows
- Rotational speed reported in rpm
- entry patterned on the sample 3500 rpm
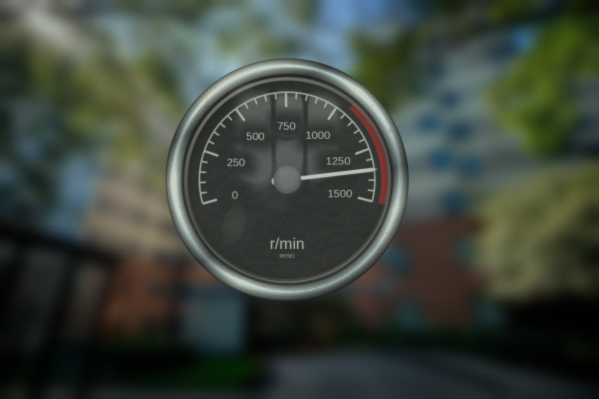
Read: 1350 rpm
